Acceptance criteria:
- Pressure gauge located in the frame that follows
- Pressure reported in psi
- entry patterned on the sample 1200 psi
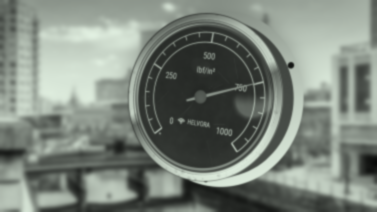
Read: 750 psi
